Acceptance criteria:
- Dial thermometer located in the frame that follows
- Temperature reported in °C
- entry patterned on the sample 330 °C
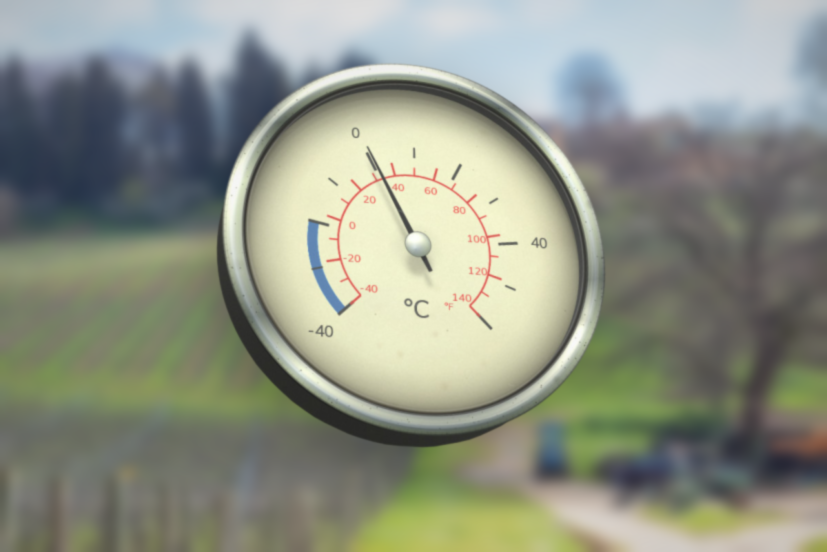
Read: 0 °C
